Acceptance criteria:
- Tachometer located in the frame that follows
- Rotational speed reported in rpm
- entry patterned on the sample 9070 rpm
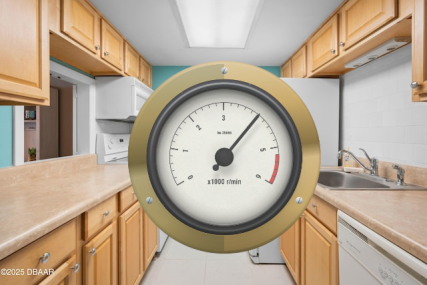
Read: 4000 rpm
